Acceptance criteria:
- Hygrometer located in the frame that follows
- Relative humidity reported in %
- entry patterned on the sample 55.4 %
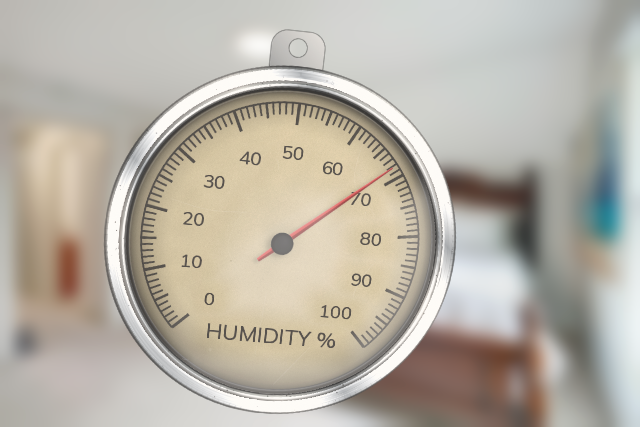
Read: 68 %
